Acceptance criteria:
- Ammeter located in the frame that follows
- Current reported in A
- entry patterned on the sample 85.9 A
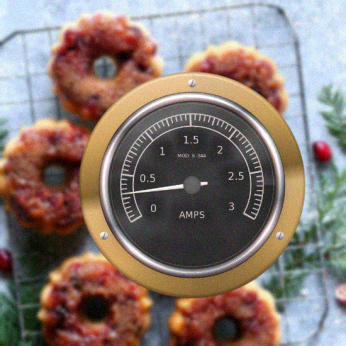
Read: 0.3 A
